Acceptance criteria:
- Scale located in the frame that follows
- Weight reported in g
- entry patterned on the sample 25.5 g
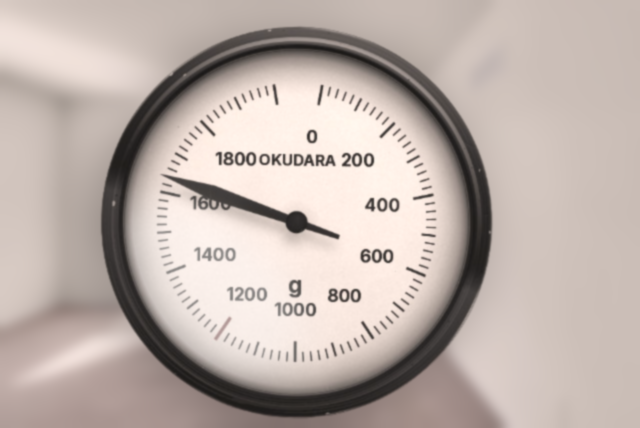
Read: 1640 g
